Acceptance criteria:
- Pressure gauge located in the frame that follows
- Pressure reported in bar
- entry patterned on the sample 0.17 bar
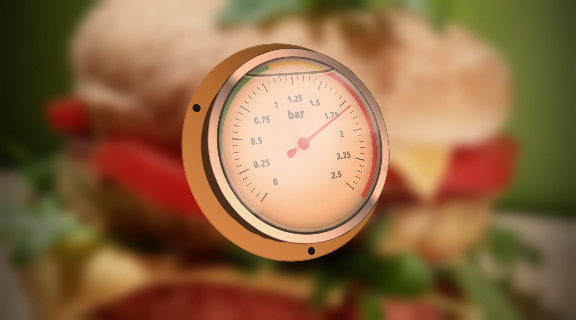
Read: 1.8 bar
